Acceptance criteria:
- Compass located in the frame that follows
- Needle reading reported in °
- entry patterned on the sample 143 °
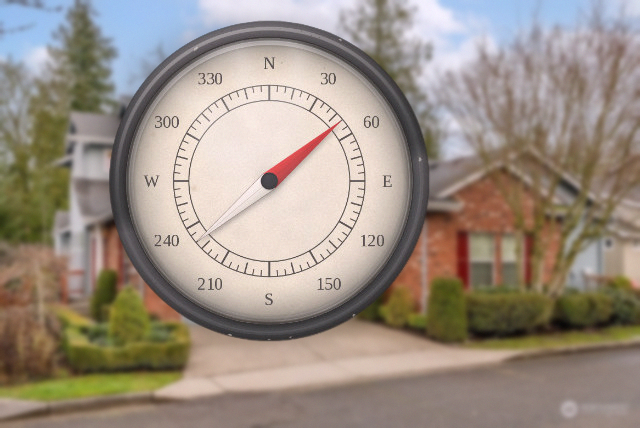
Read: 50 °
